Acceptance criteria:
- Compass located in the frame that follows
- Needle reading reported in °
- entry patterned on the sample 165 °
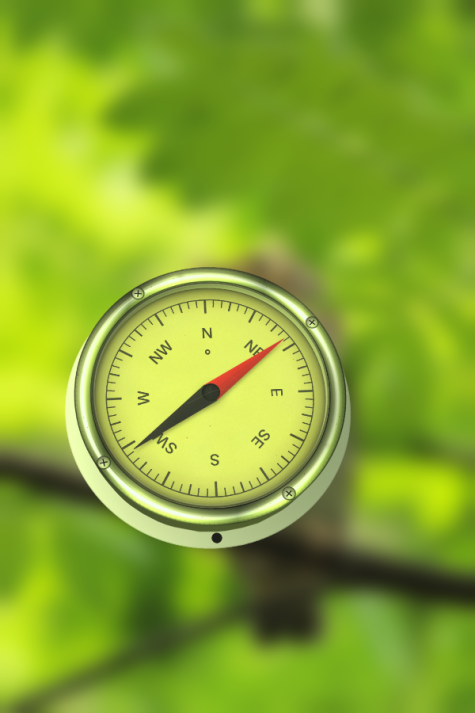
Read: 55 °
